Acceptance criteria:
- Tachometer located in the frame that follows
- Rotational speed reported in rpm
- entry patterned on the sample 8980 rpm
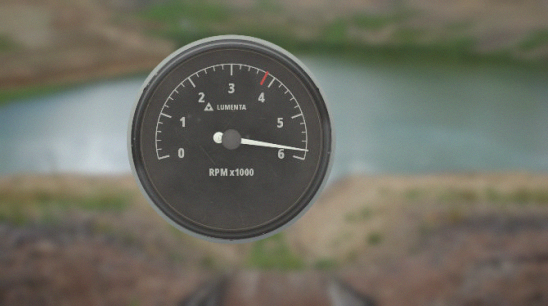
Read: 5800 rpm
